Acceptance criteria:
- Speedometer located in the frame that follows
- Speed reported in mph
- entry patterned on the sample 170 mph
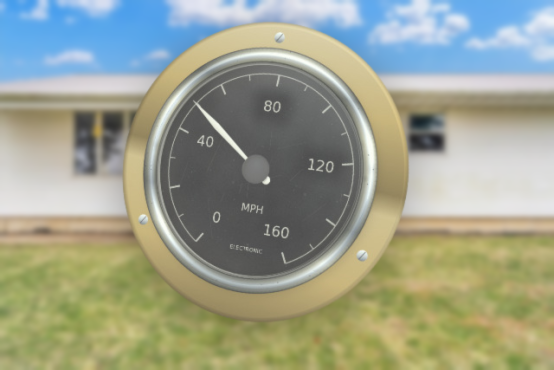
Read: 50 mph
